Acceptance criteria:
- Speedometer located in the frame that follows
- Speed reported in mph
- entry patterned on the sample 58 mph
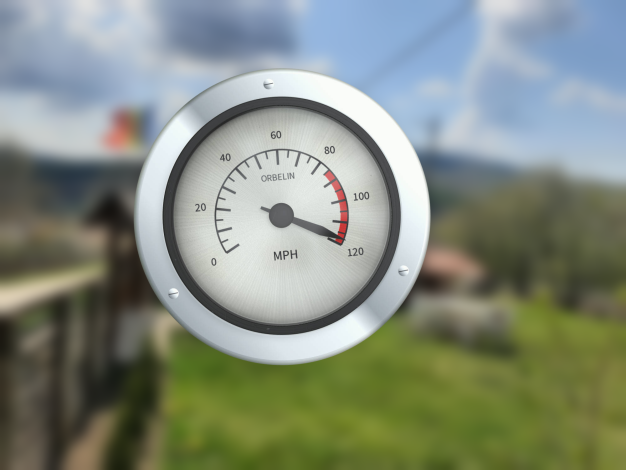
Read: 117.5 mph
